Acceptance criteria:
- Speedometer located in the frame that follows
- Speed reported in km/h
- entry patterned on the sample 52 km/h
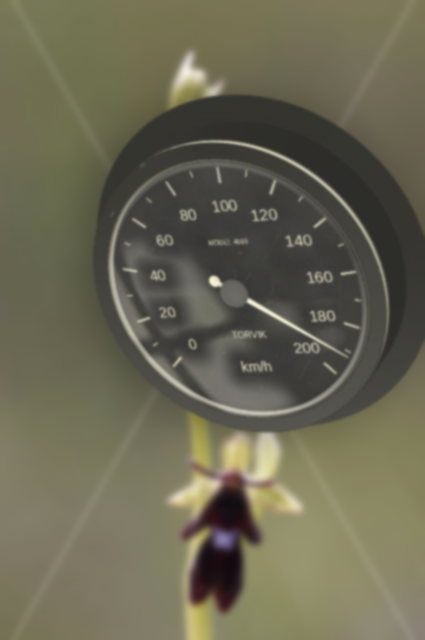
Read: 190 km/h
